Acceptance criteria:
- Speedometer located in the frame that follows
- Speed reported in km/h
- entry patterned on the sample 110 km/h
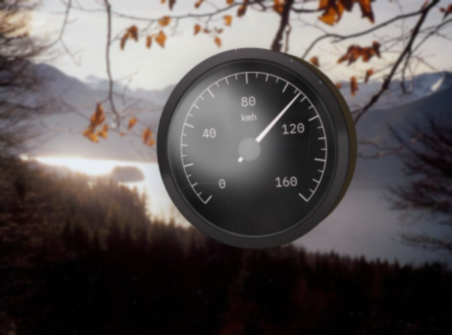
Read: 107.5 km/h
